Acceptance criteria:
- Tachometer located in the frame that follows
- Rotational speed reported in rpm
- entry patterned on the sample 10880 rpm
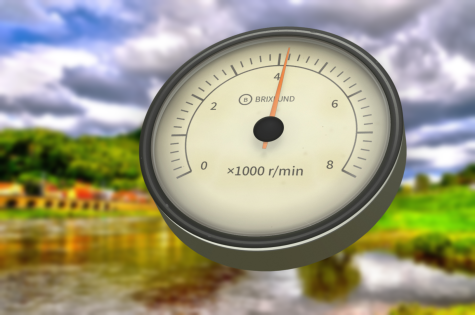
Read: 4200 rpm
